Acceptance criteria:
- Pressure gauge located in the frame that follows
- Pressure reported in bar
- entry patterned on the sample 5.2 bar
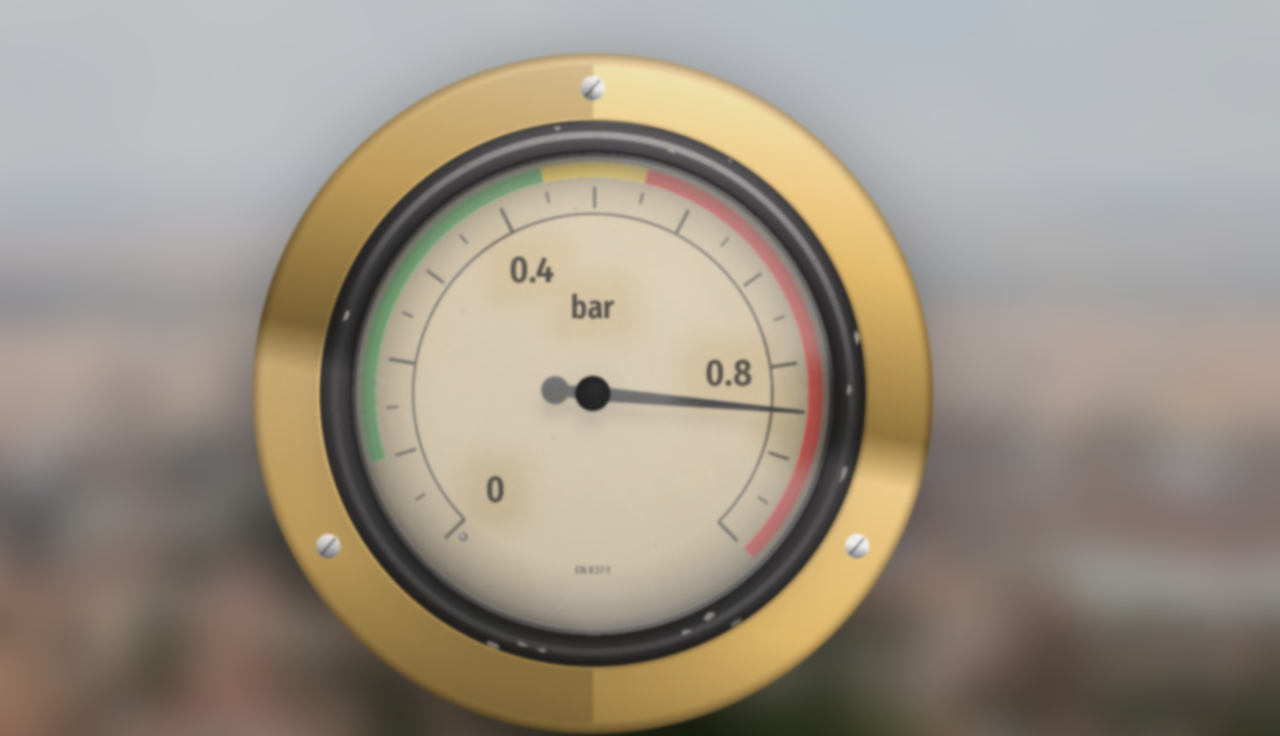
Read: 0.85 bar
